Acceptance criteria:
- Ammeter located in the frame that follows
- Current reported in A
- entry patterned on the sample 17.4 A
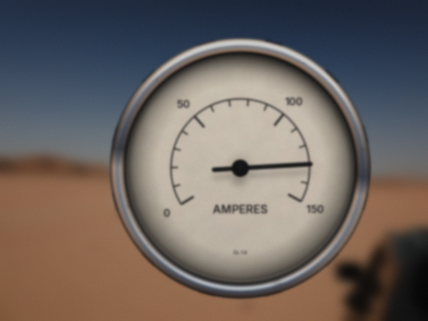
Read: 130 A
